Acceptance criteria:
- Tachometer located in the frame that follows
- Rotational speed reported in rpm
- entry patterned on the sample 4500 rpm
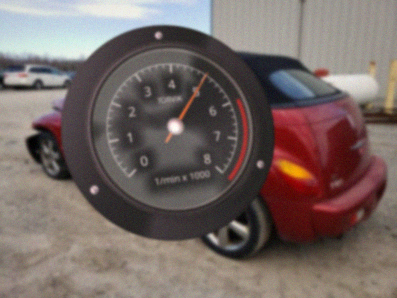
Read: 5000 rpm
